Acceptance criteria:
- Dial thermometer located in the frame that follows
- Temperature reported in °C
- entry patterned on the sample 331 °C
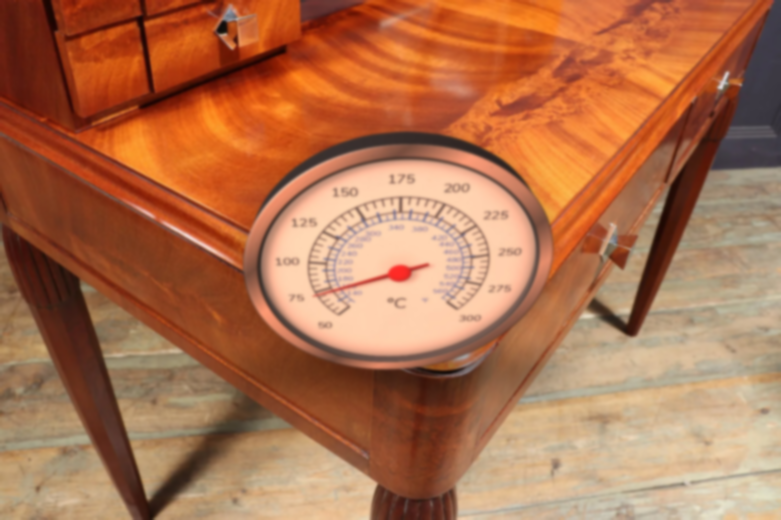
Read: 75 °C
